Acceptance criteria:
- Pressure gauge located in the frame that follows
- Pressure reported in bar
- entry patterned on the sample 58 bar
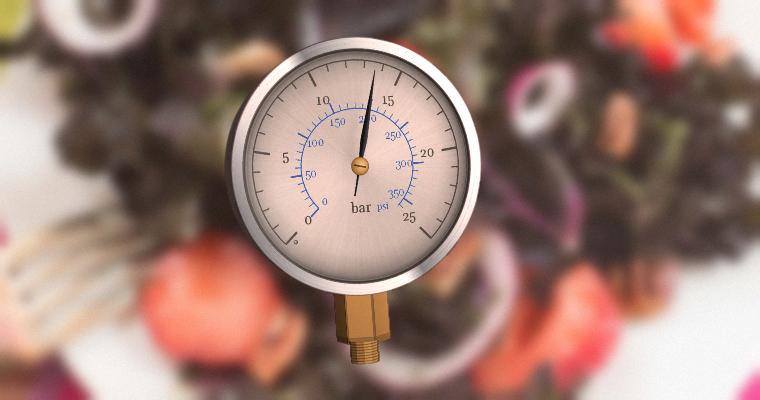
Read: 13.5 bar
